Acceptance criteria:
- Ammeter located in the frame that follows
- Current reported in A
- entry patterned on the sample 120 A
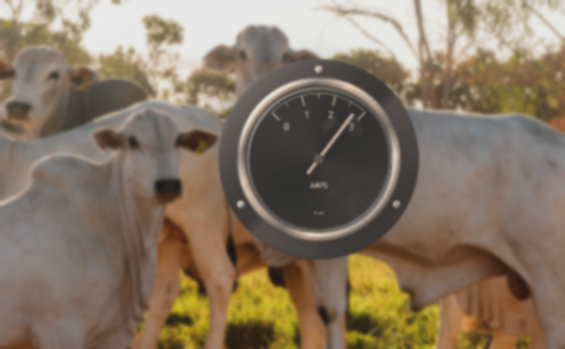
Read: 2.75 A
